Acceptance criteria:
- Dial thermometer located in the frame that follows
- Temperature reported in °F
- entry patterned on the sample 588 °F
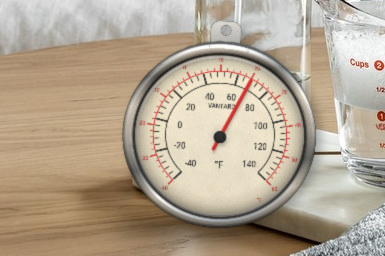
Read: 68 °F
